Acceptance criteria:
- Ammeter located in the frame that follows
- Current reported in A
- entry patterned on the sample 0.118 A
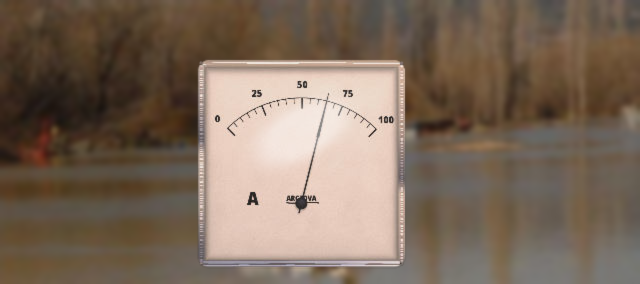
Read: 65 A
